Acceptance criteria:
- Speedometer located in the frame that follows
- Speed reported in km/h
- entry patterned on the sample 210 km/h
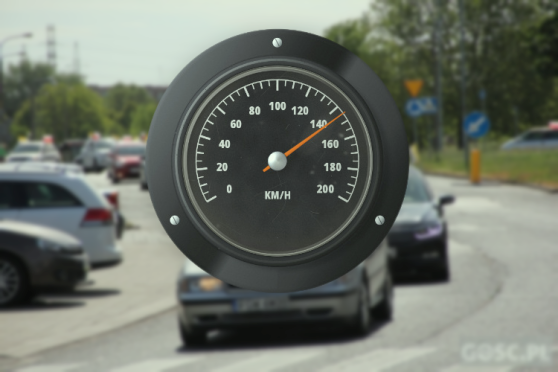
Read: 145 km/h
